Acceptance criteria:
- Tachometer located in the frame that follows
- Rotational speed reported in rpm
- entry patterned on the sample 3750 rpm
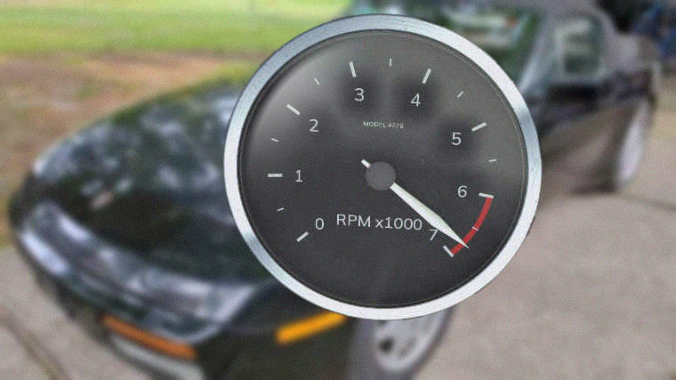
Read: 6750 rpm
